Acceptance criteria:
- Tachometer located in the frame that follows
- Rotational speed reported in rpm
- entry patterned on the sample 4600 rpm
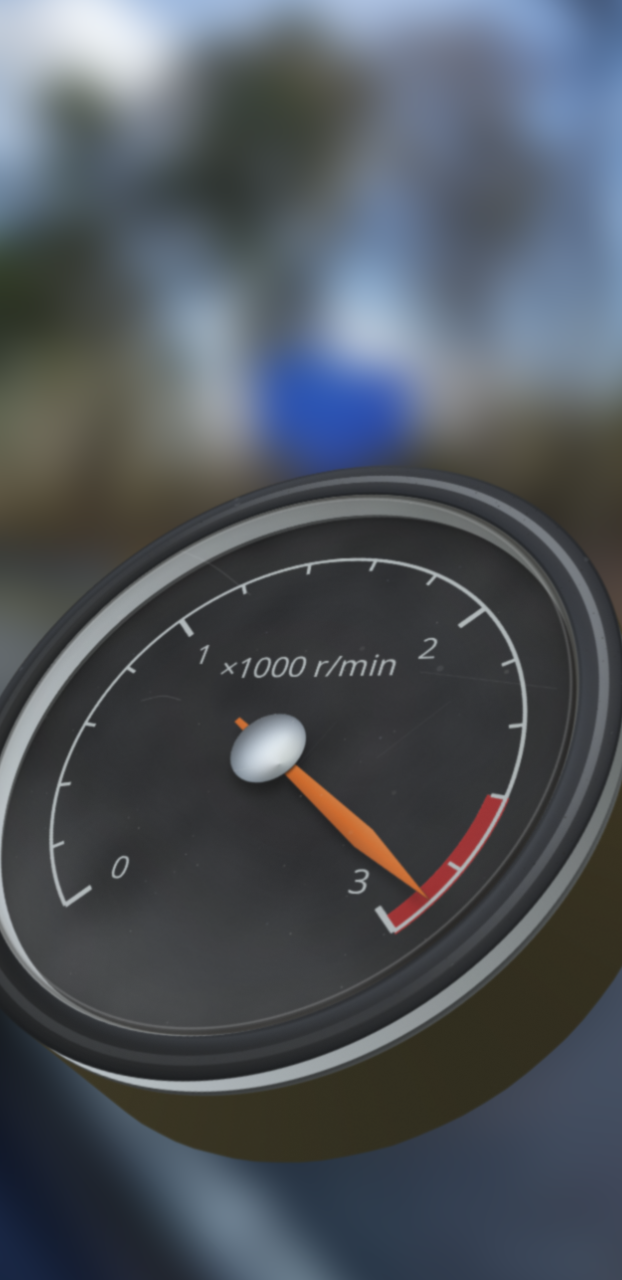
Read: 2900 rpm
